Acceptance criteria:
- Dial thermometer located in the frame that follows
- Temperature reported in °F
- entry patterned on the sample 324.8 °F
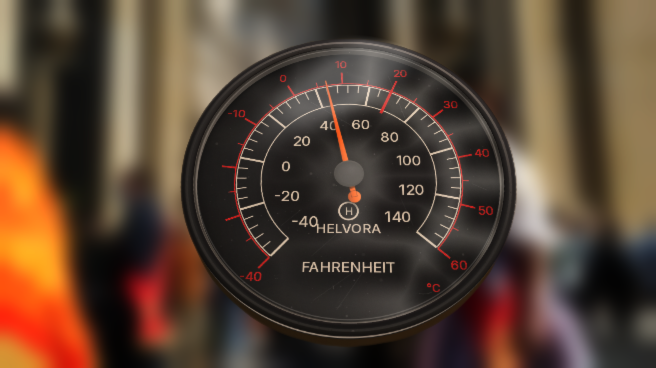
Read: 44 °F
